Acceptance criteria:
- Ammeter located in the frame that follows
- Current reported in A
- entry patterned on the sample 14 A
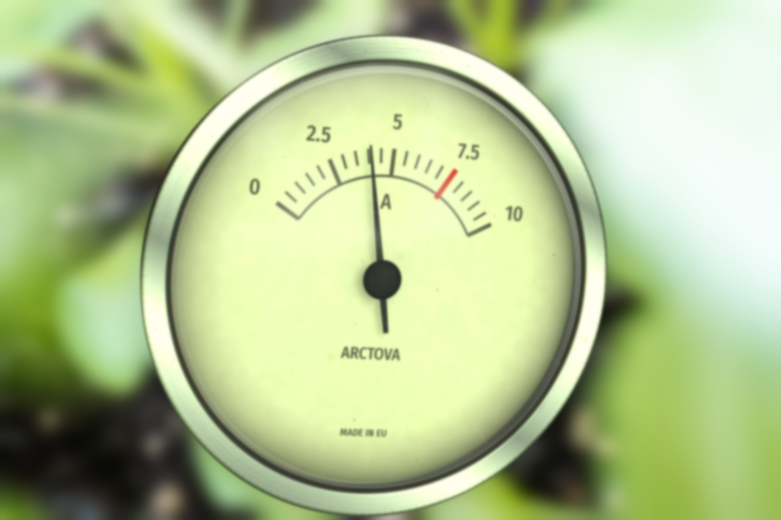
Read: 4 A
